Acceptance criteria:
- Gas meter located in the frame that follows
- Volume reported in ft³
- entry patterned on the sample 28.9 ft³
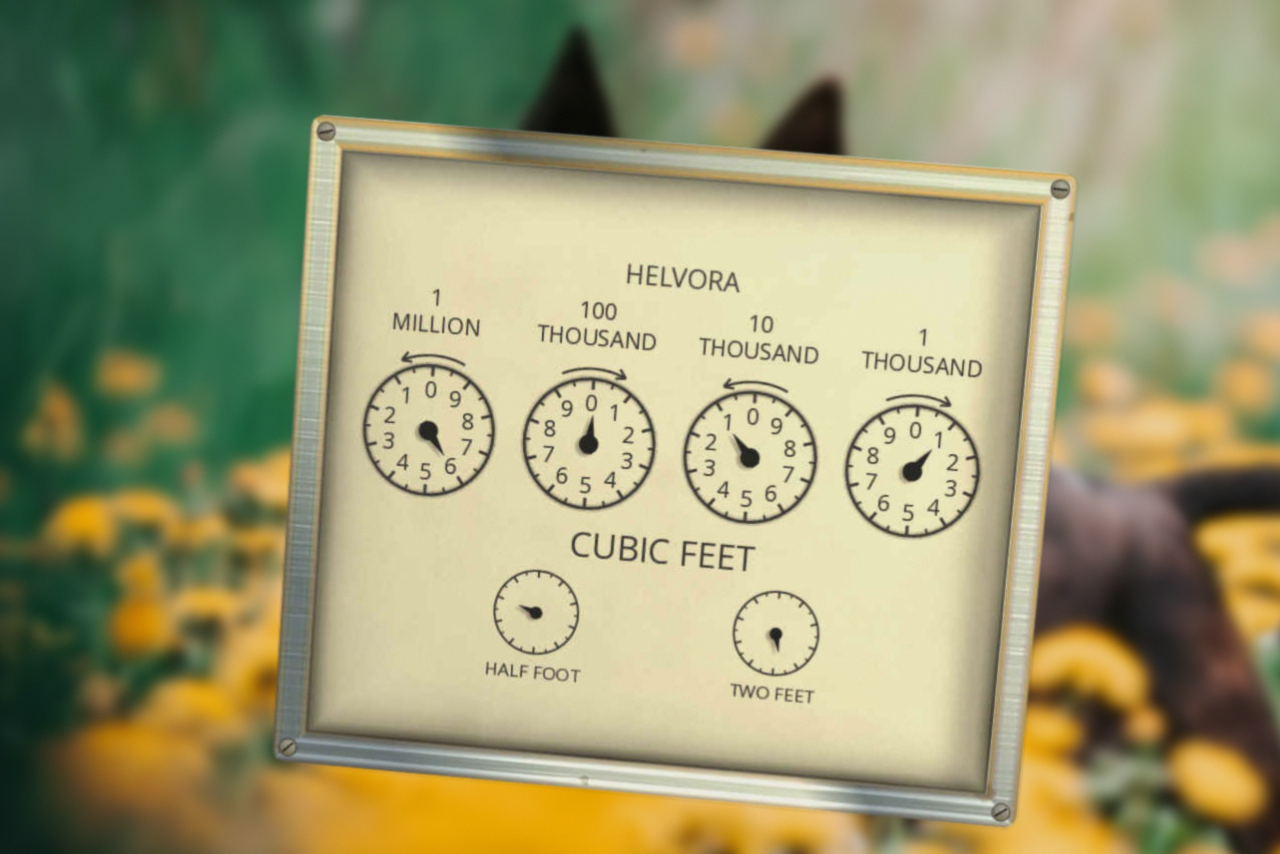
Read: 601100 ft³
